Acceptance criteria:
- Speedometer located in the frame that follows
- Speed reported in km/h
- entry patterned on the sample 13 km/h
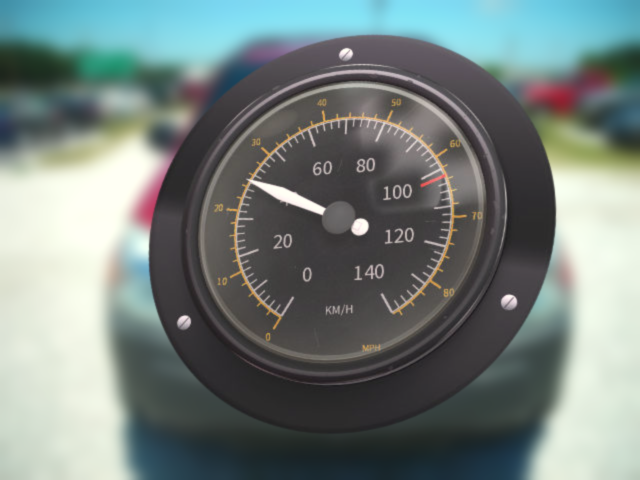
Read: 40 km/h
